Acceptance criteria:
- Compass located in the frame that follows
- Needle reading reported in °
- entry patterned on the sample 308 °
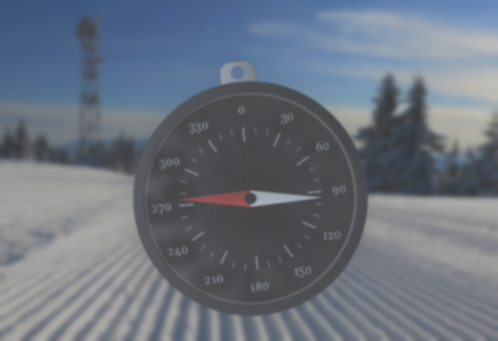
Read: 275 °
